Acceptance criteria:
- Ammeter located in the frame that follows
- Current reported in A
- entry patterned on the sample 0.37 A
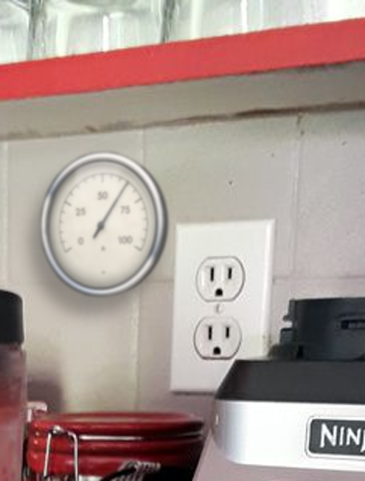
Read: 65 A
